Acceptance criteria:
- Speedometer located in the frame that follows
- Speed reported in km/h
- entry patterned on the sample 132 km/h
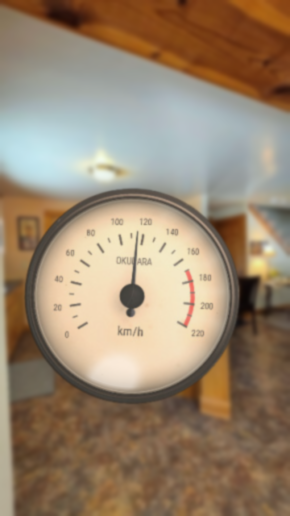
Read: 115 km/h
